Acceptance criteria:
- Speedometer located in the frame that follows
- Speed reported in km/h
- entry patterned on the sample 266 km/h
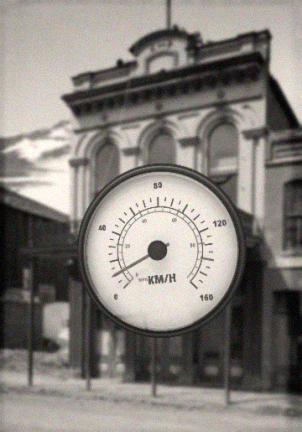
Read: 10 km/h
